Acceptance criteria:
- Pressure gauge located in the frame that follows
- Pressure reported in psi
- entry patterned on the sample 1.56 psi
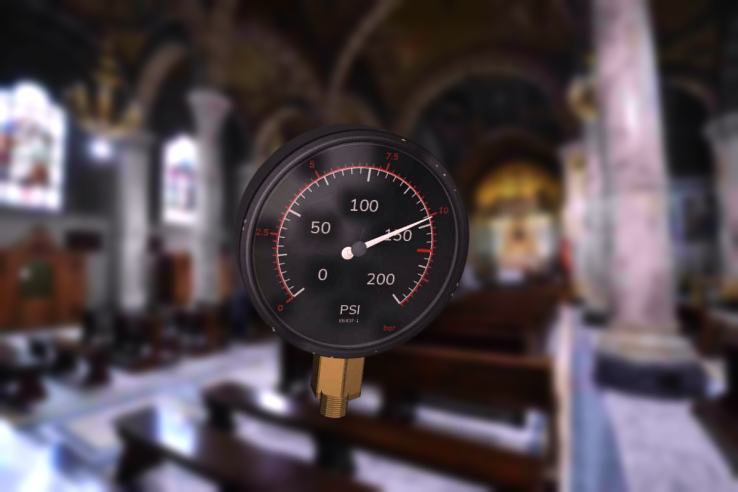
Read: 145 psi
